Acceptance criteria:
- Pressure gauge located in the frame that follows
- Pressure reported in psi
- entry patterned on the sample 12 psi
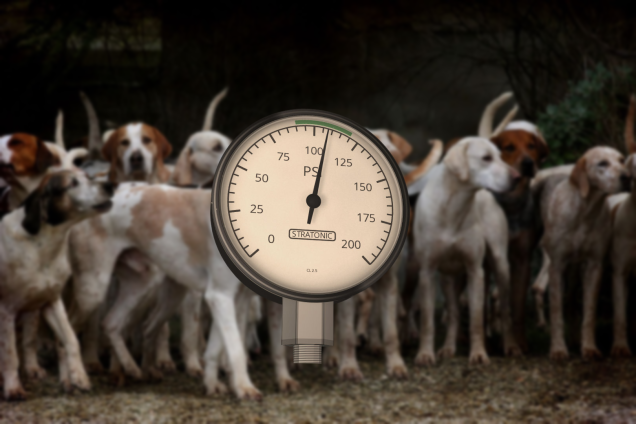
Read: 107.5 psi
